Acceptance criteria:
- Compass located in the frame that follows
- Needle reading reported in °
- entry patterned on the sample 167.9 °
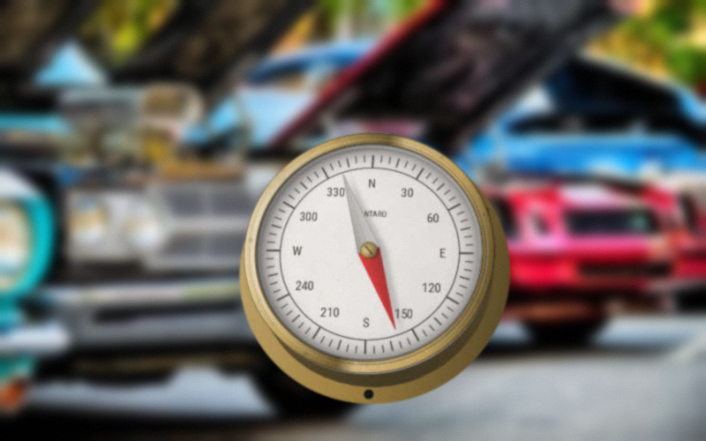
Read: 160 °
